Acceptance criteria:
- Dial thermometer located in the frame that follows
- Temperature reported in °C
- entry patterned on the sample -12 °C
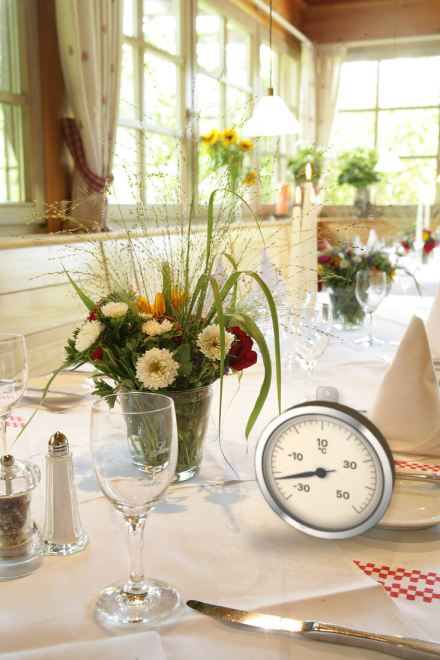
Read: -22 °C
